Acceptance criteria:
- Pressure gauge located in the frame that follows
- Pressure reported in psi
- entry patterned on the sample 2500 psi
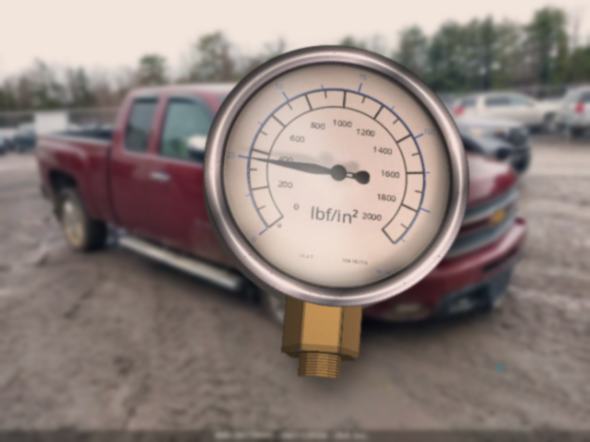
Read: 350 psi
